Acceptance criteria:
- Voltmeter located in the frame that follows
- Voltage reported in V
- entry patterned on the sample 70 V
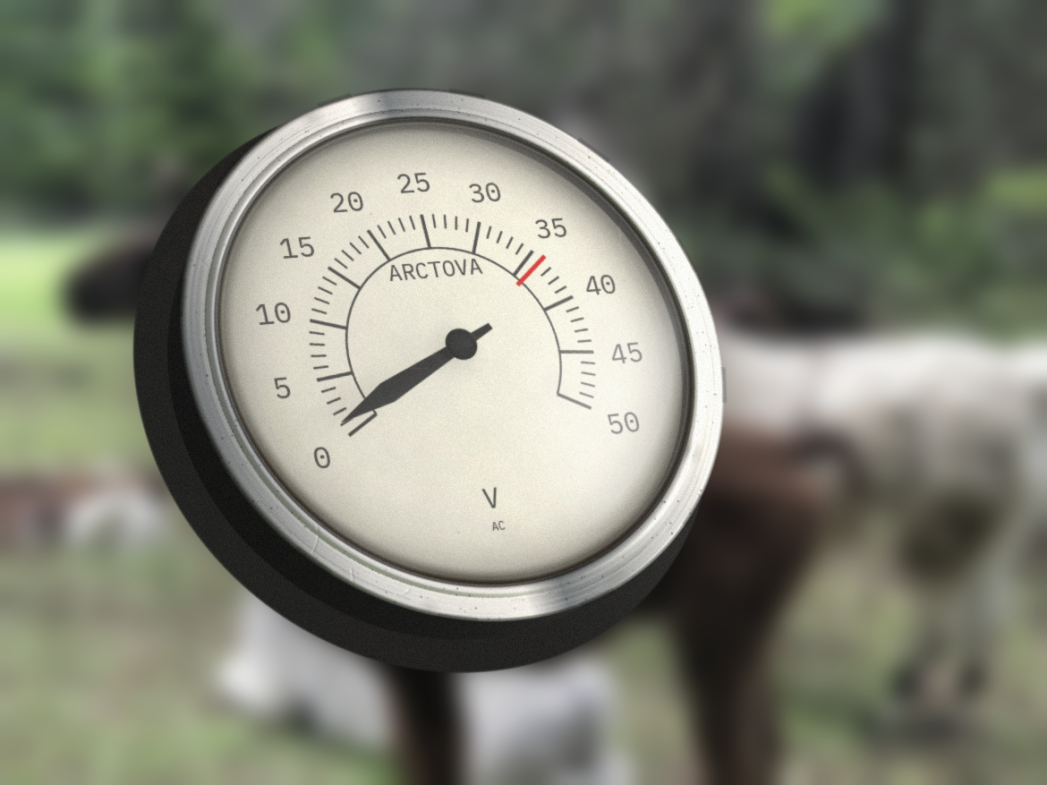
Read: 1 V
